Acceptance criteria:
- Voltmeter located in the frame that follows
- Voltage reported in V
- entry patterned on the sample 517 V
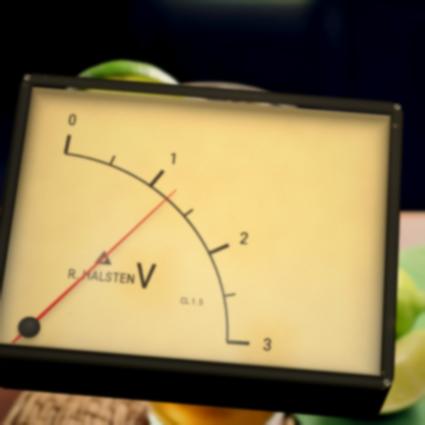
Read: 1.25 V
